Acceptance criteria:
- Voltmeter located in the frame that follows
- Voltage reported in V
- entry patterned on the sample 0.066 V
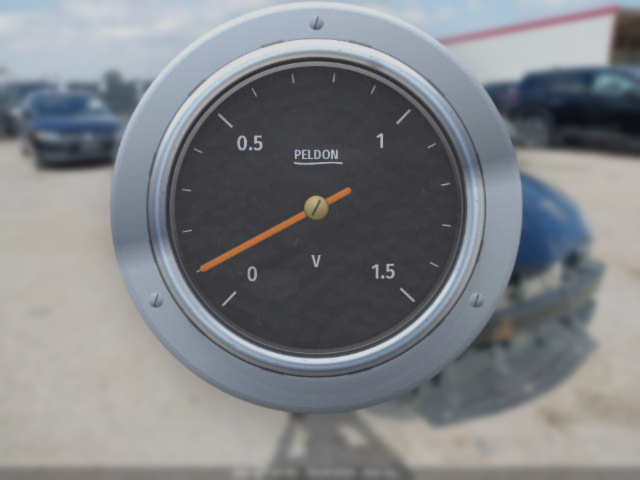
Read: 0.1 V
